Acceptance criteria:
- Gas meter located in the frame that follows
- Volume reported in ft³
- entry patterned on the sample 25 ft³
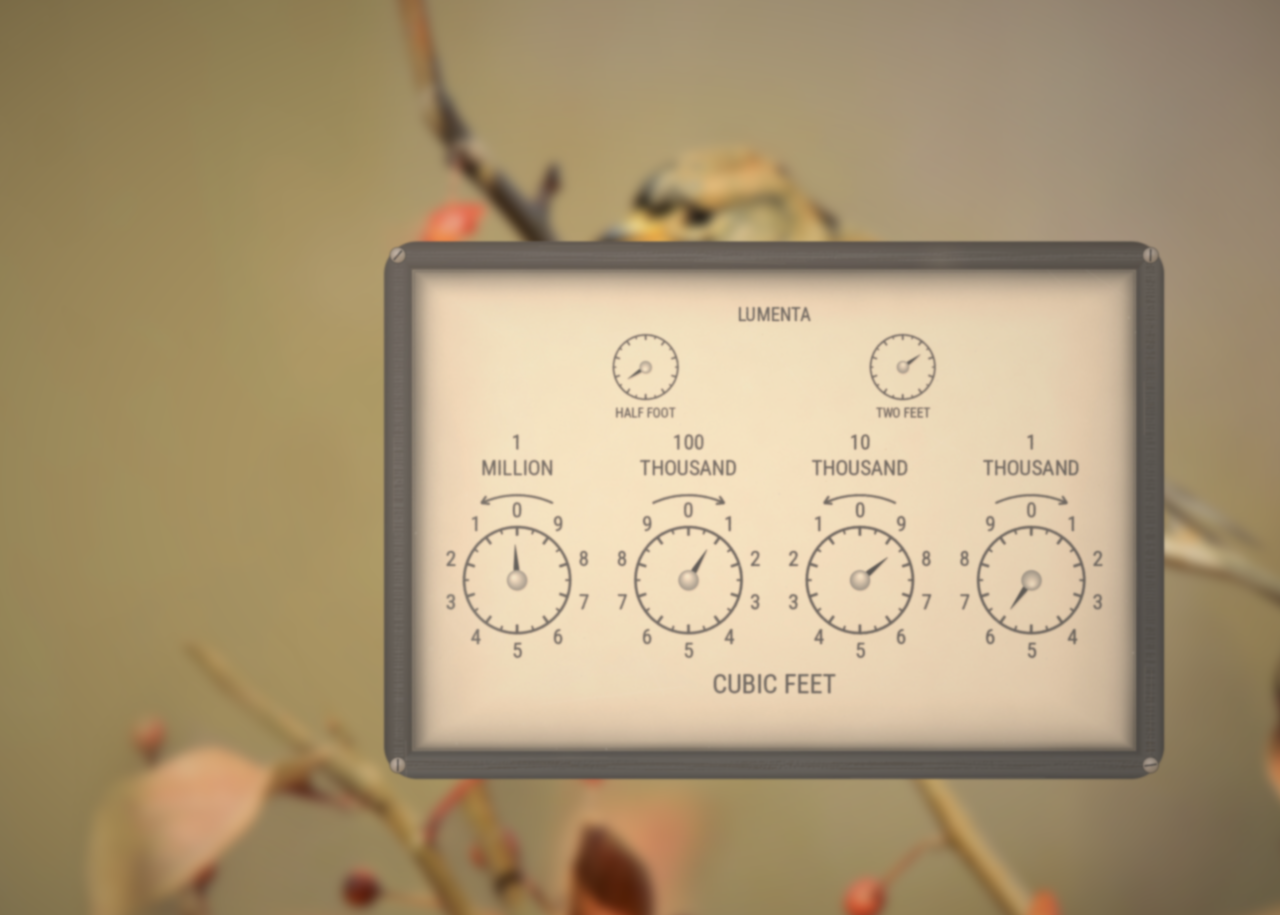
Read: 8600 ft³
